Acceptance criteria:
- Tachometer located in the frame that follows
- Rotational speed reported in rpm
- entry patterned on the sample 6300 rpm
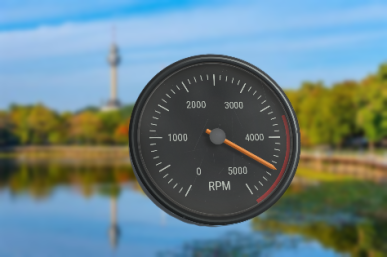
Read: 4500 rpm
